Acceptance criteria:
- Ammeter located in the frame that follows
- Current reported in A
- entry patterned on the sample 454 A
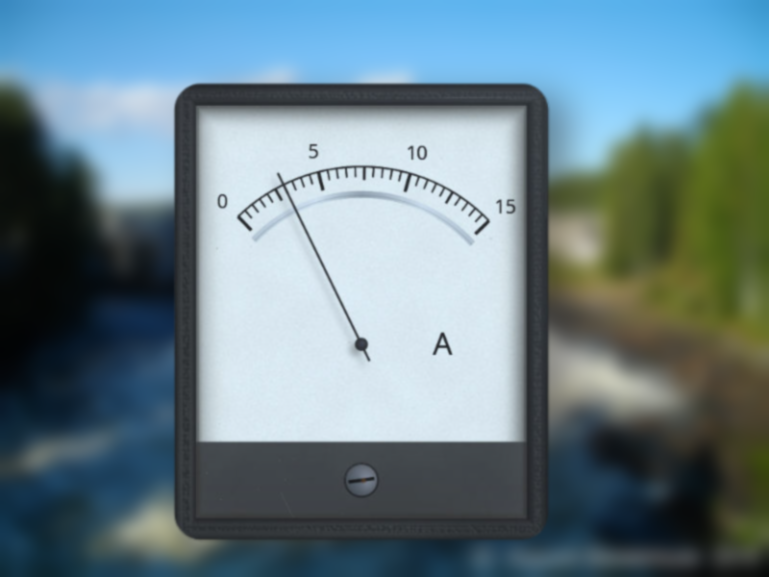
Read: 3 A
